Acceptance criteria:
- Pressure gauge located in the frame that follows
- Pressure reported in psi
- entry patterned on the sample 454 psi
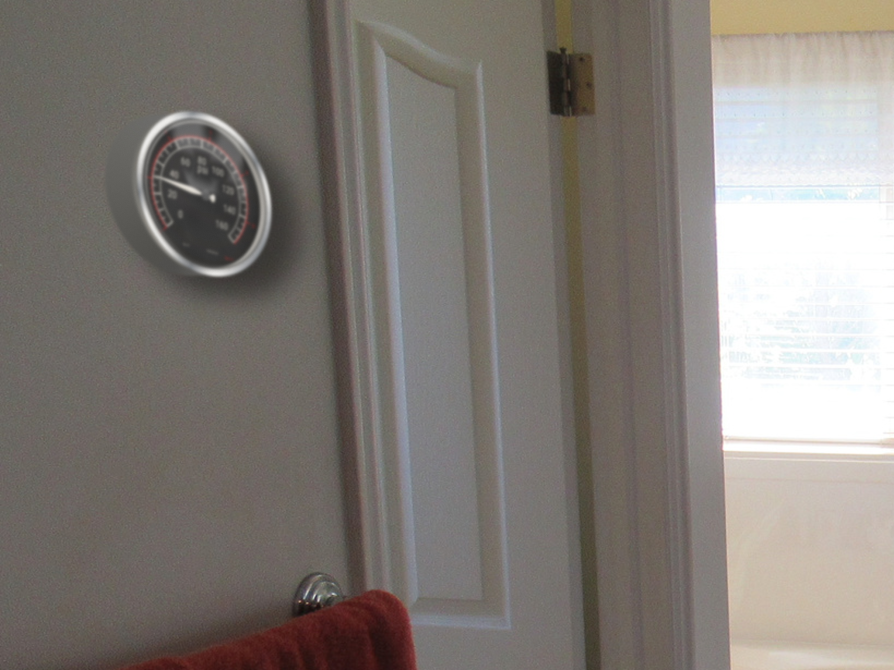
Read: 30 psi
